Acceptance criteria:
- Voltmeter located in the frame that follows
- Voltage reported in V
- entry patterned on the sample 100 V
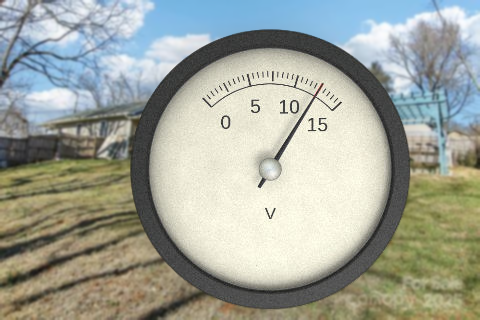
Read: 12.5 V
